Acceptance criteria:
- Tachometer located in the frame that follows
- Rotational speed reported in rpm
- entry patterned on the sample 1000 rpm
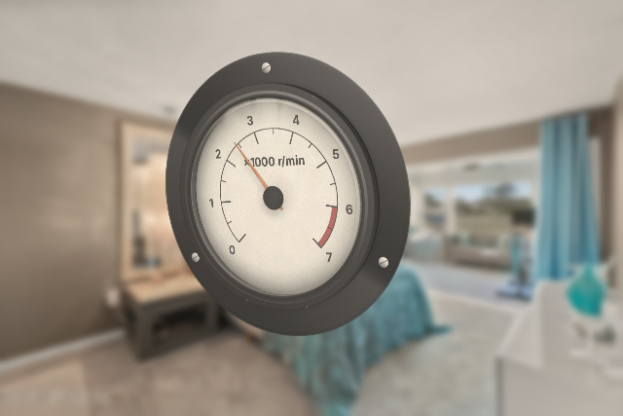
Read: 2500 rpm
